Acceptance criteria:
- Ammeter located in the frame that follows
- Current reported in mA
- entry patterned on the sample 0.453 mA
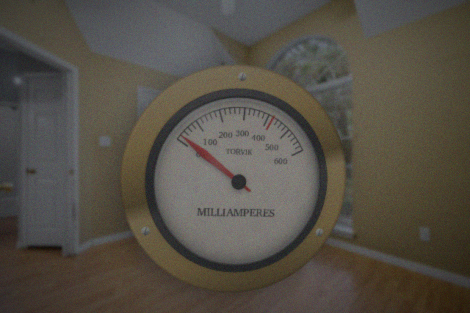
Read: 20 mA
